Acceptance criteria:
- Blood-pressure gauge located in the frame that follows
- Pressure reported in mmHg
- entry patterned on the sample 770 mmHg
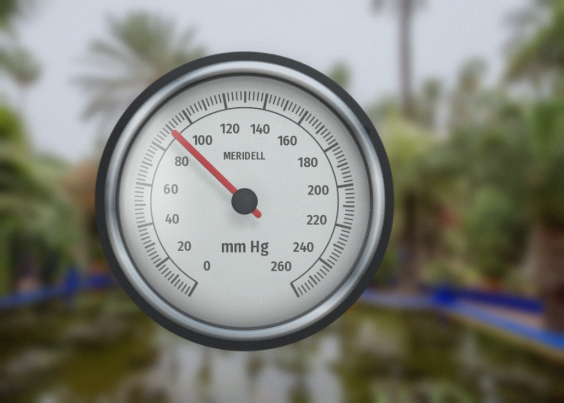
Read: 90 mmHg
